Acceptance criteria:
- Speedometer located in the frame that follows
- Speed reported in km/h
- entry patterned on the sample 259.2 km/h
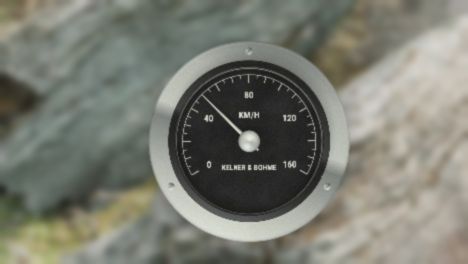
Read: 50 km/h
